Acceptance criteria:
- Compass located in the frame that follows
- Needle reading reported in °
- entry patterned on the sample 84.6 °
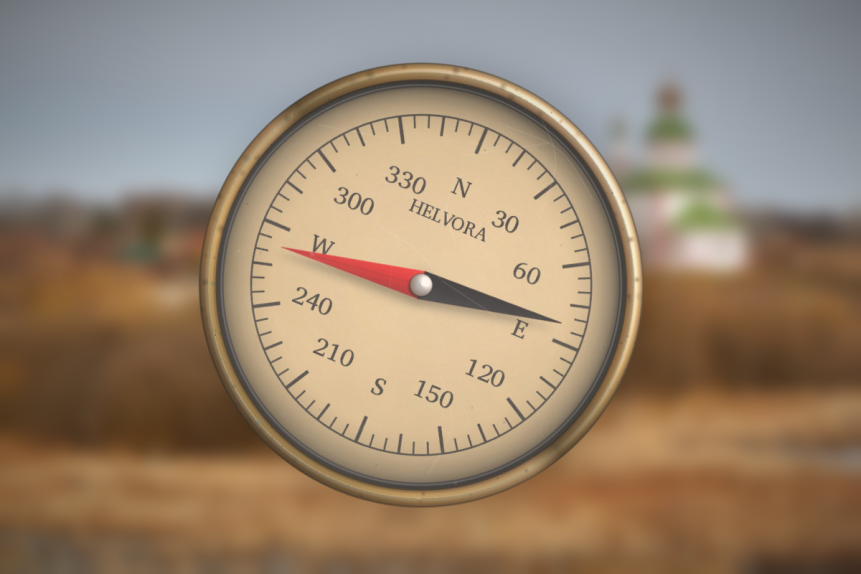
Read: 262.5 °
